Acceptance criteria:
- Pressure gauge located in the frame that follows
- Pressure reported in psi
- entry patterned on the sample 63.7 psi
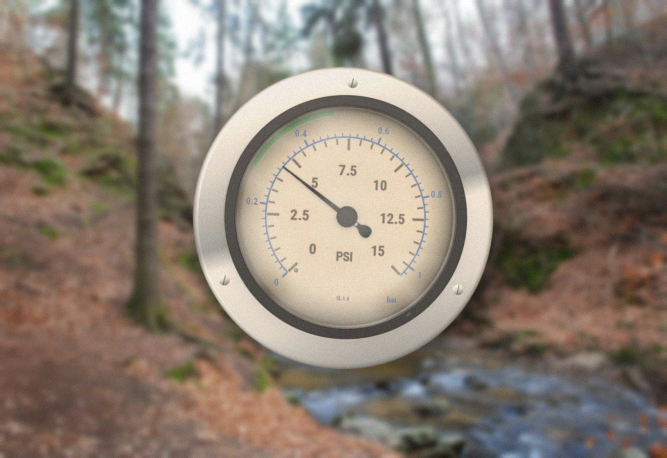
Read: 4.5 psi
